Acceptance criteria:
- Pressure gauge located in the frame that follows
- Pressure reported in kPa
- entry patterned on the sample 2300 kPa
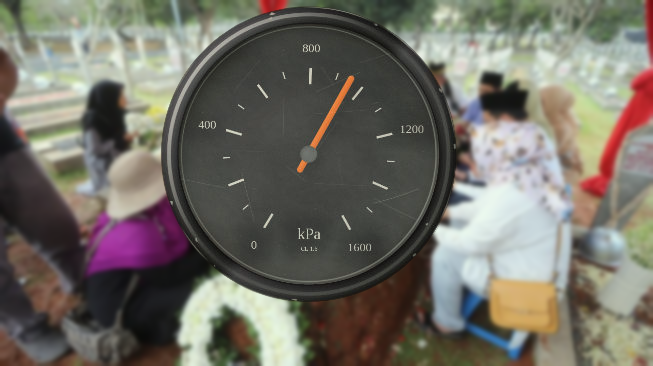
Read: 950 kPa
